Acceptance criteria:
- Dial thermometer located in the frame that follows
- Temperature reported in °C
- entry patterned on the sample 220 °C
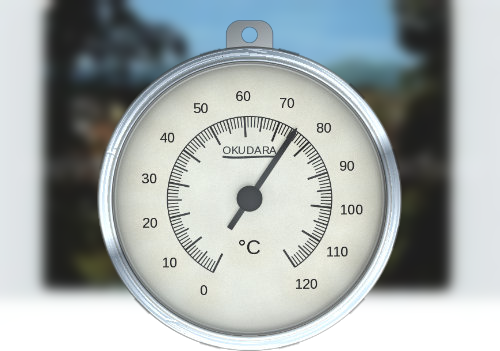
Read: 75 °C
